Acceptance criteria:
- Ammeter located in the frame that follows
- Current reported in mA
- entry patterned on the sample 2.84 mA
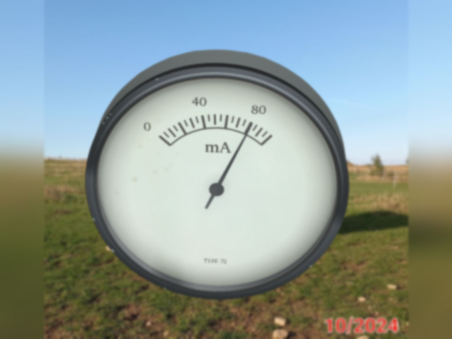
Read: 80 mA
